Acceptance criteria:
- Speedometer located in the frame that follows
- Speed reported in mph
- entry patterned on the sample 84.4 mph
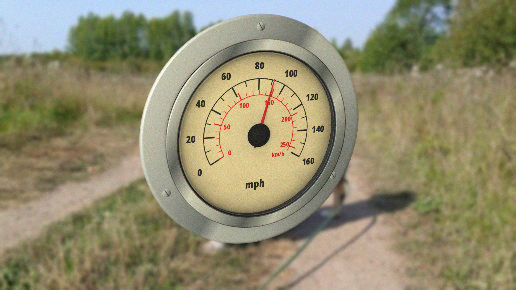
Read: 90 mph
